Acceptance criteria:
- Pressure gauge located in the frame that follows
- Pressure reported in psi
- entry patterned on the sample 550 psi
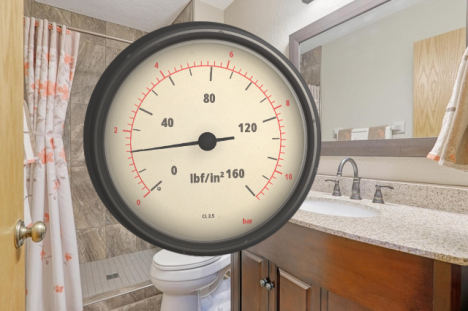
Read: 20 psi
